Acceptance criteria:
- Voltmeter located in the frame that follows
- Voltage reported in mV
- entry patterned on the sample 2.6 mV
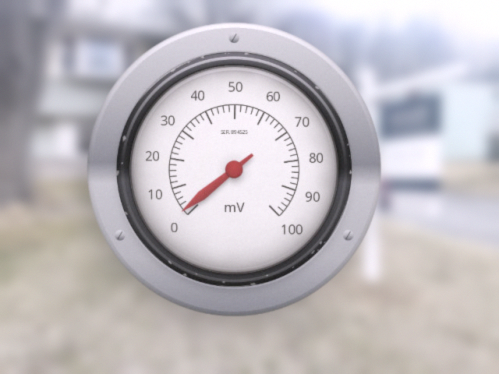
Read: 2 mV
